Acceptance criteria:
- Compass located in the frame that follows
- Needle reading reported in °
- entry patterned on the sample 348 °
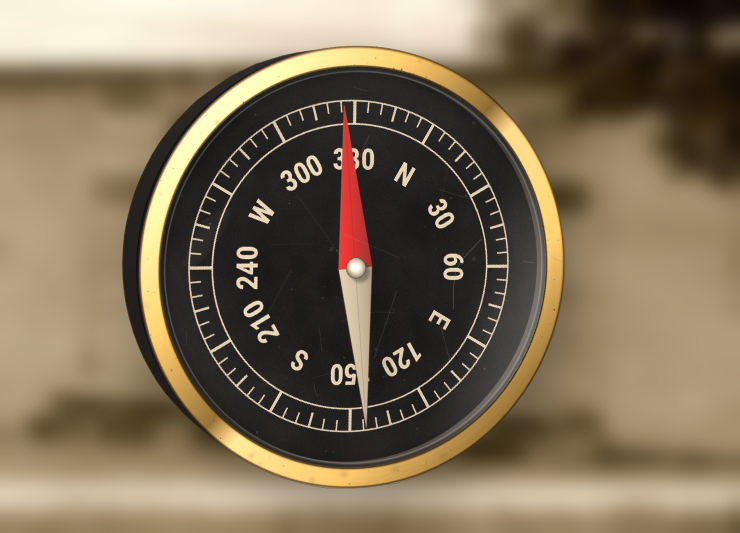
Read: 325 °
